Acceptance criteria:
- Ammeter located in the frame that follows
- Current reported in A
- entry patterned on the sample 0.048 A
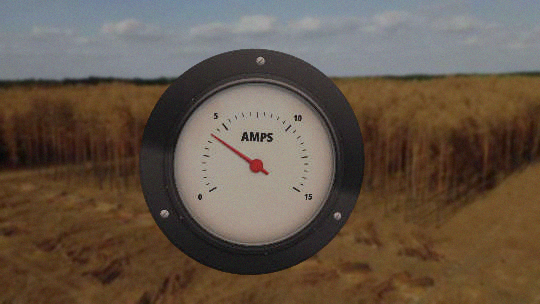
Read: 4 A
